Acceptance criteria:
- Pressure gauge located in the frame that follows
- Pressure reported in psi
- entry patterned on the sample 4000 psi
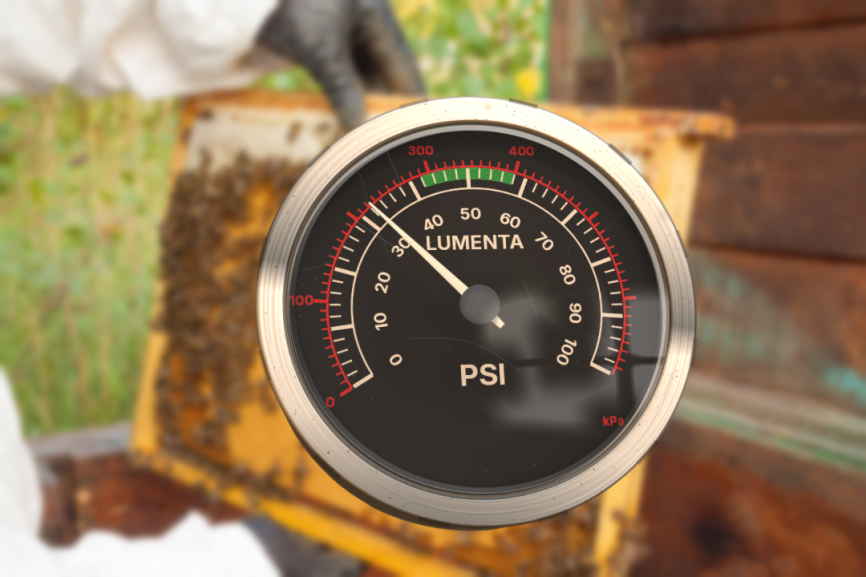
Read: 32 psi
